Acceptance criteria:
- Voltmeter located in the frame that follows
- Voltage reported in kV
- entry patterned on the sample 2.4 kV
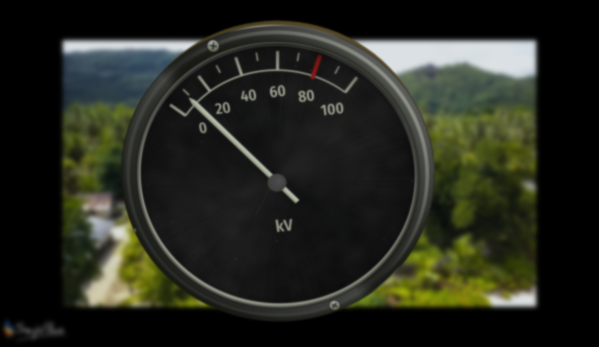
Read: 10 kV
